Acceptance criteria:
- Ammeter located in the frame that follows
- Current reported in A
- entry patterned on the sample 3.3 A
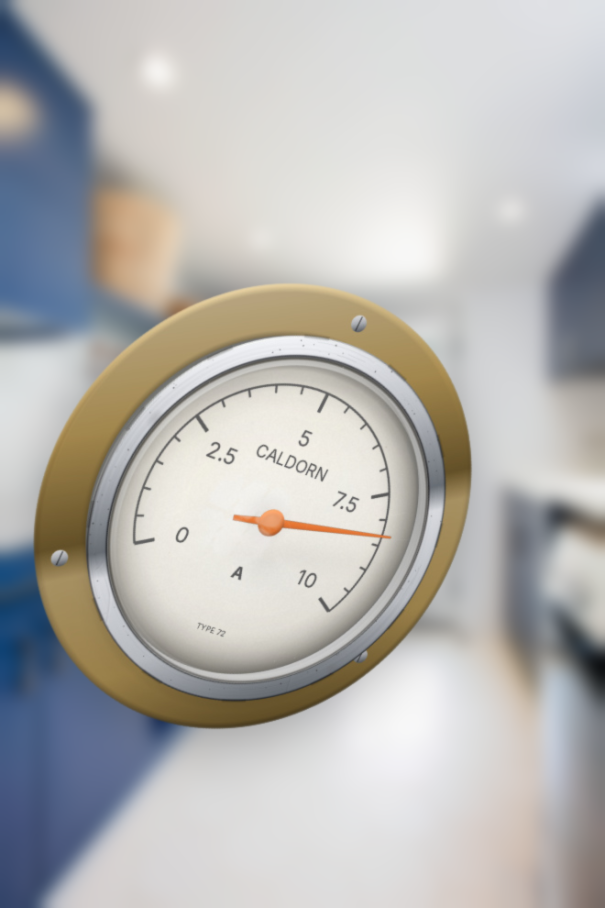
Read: 8.25 A
